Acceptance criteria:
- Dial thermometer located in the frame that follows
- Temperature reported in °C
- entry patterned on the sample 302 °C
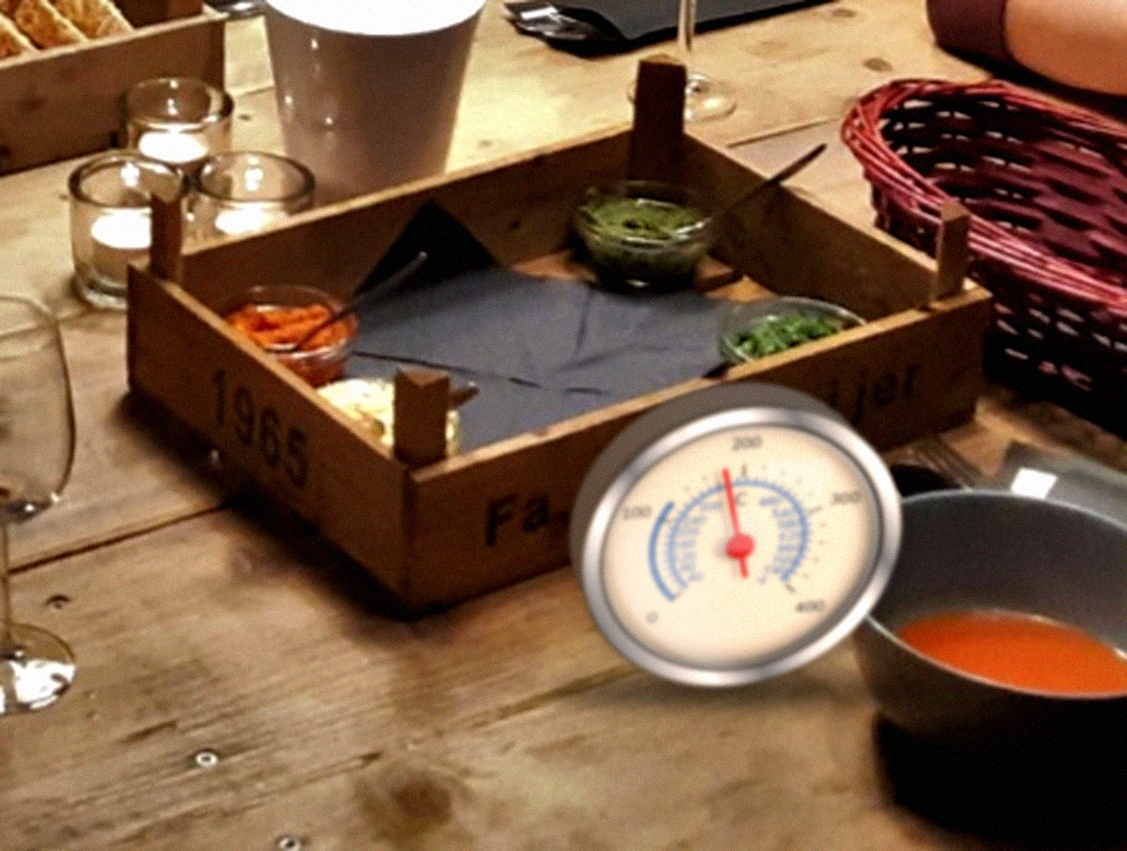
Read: 180 °C
